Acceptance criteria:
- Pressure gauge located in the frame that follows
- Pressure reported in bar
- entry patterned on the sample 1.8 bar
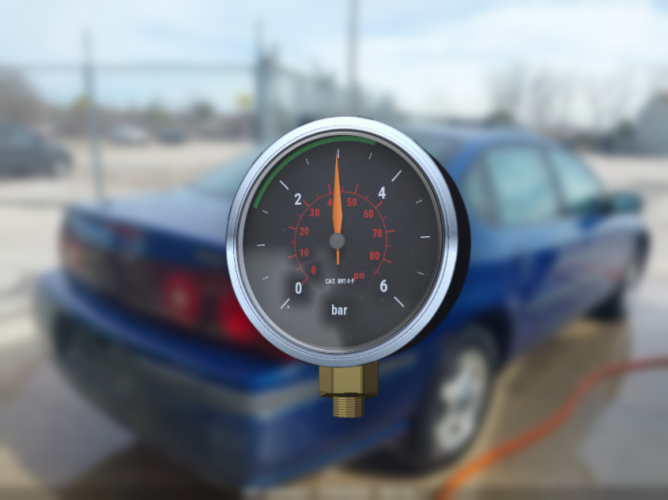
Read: 3 bar
